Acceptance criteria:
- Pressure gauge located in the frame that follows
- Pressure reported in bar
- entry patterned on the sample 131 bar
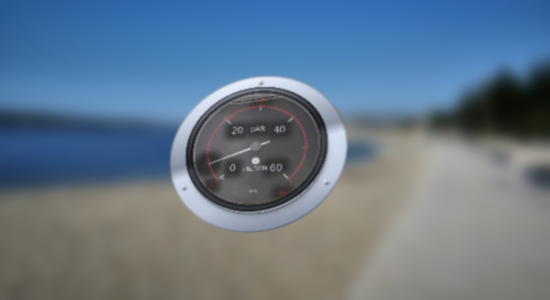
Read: 5 bar
